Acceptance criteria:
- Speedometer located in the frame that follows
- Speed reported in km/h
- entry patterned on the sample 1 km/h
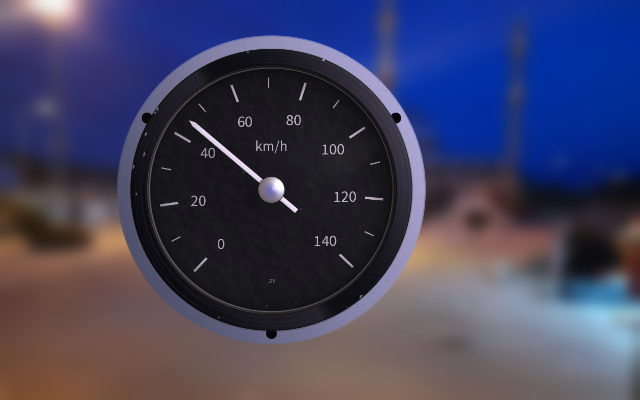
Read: 45 km/h
